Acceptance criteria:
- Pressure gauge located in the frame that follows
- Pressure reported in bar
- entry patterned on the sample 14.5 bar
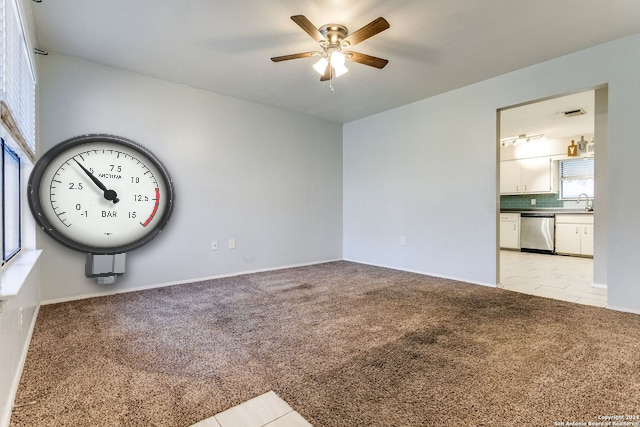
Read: 4.5 bar
